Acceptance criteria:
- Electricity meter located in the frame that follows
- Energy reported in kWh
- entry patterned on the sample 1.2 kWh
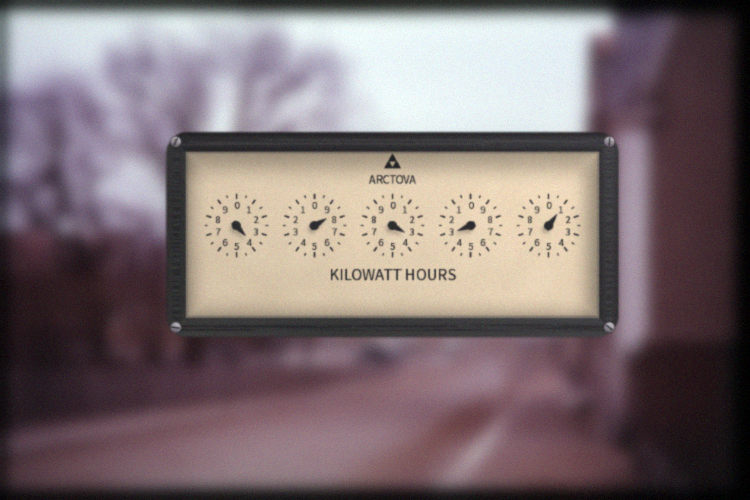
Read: 38331 kWh
